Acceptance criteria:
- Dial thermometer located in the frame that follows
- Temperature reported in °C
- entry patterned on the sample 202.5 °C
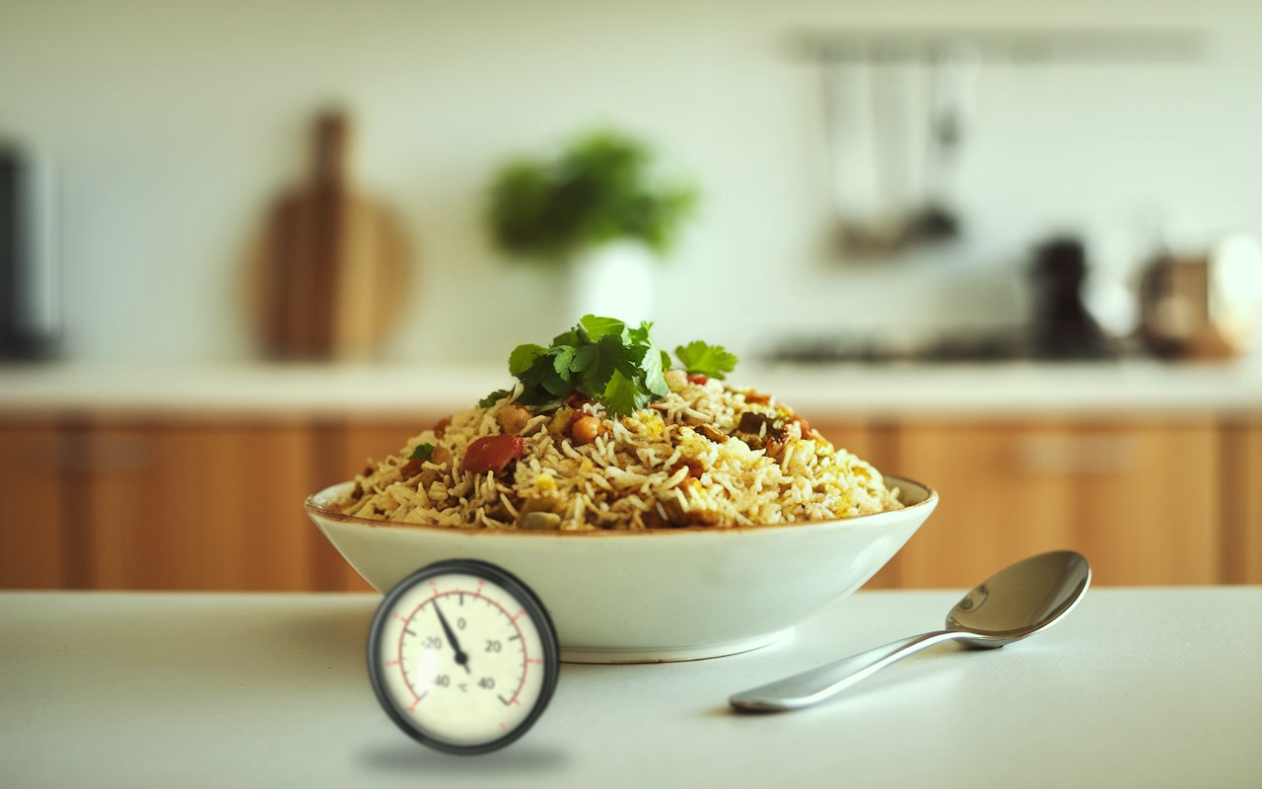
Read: -8 °C
